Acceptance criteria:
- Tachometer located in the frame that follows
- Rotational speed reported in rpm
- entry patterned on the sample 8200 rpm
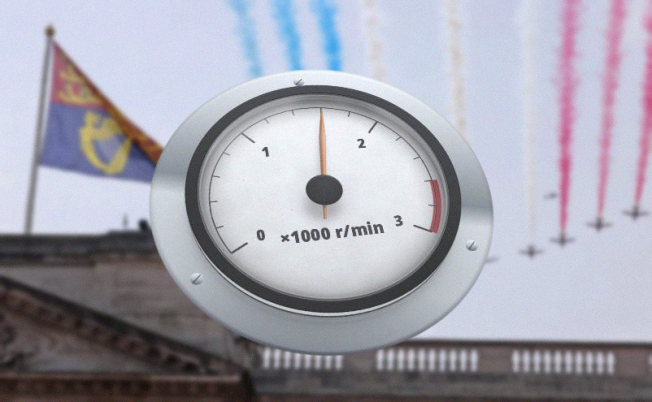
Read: 1600 rpm
